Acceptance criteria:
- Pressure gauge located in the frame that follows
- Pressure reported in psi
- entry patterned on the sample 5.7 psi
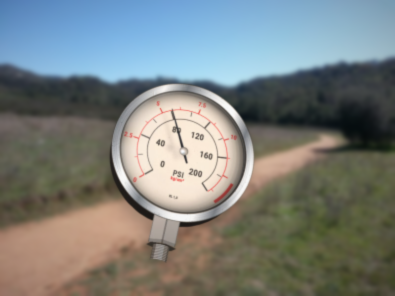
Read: 80 psi
